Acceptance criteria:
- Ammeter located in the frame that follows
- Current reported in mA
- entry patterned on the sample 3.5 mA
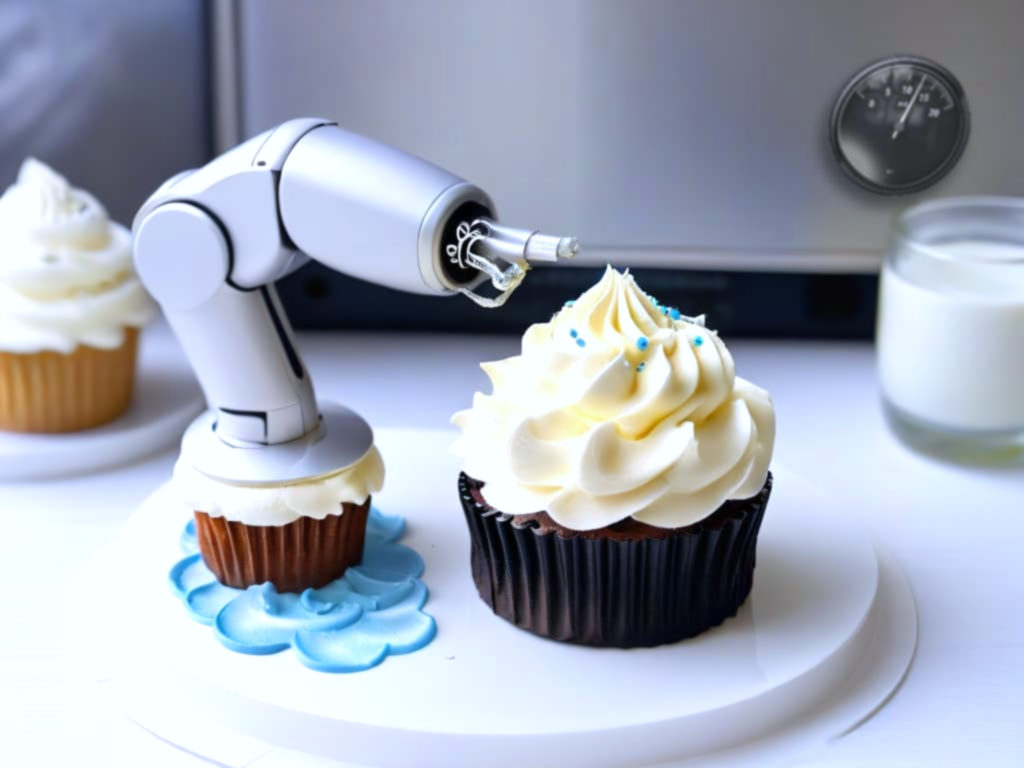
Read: 12.5 mA
